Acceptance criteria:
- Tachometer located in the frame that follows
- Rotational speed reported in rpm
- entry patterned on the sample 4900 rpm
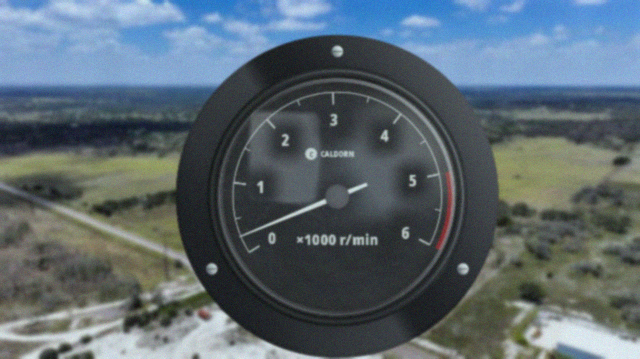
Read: 250 rpm
